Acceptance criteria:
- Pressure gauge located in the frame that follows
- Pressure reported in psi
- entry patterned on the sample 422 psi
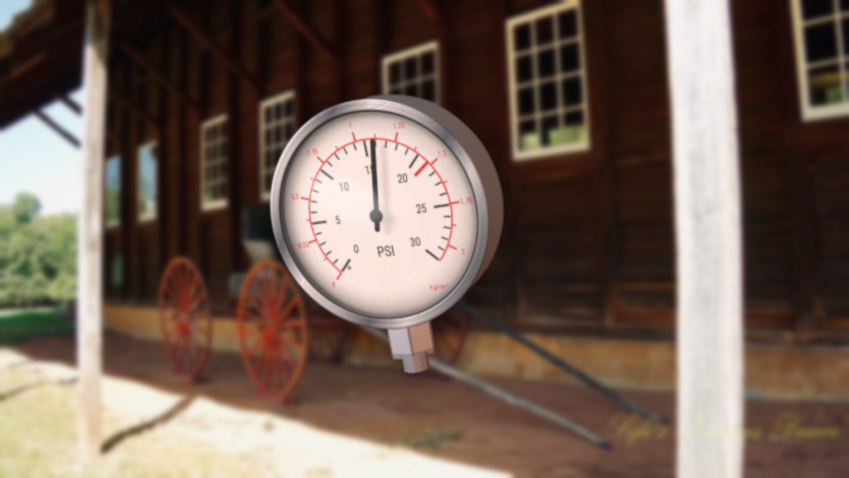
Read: 16 psi
